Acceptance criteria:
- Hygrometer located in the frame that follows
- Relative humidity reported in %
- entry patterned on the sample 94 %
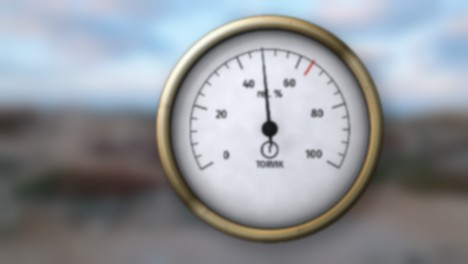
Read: 48 %
